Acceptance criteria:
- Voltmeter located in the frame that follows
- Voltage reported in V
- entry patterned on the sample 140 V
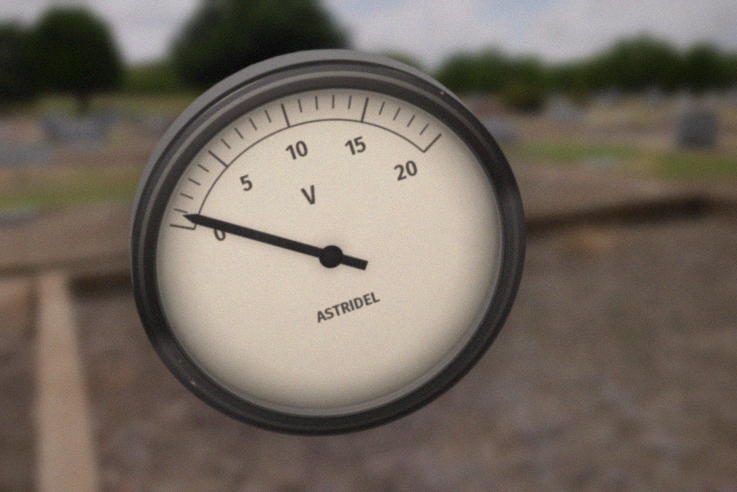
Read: 1 V
